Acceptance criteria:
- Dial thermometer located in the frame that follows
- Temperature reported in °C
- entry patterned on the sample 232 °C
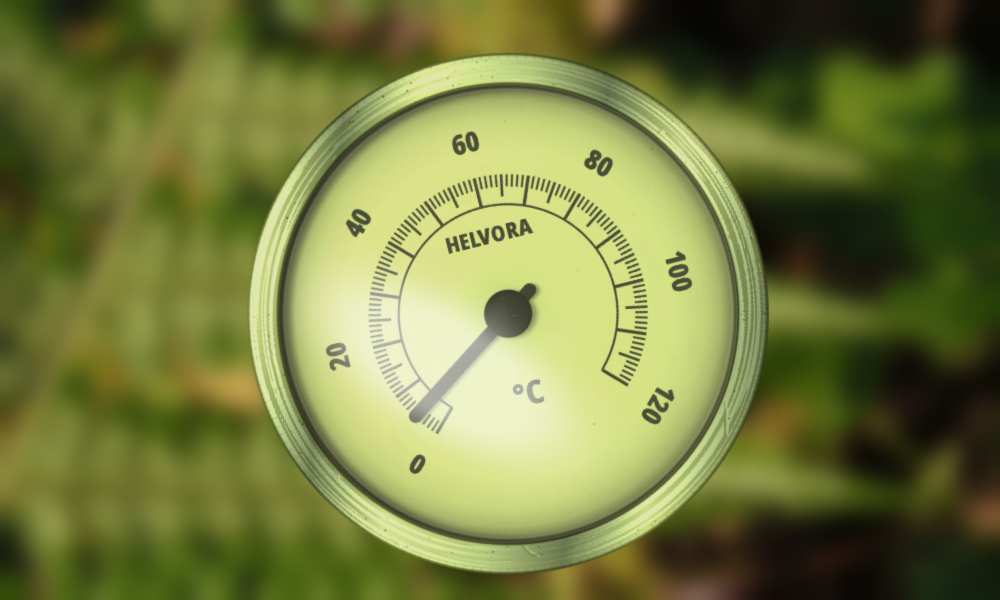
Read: 5 °C
